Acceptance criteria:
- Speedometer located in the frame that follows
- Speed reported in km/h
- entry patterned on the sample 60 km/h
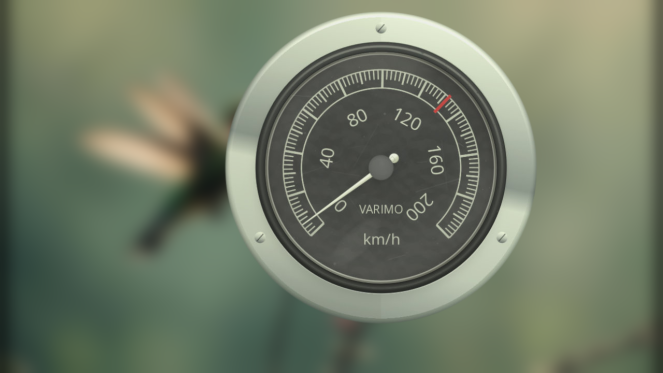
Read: 6 km/h
